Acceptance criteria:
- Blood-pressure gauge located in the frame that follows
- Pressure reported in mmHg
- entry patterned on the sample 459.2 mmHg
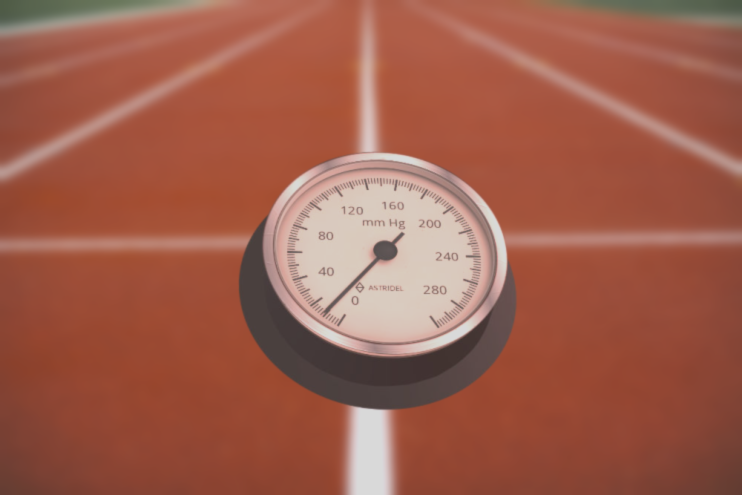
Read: 10 mmHg
